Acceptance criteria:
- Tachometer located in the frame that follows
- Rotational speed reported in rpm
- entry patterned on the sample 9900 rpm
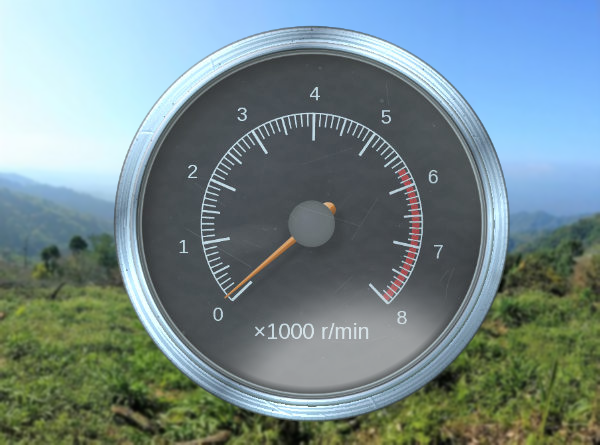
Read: 100 rpm
